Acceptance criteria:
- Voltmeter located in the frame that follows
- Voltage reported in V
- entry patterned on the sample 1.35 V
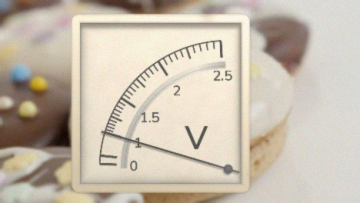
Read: 1 V
